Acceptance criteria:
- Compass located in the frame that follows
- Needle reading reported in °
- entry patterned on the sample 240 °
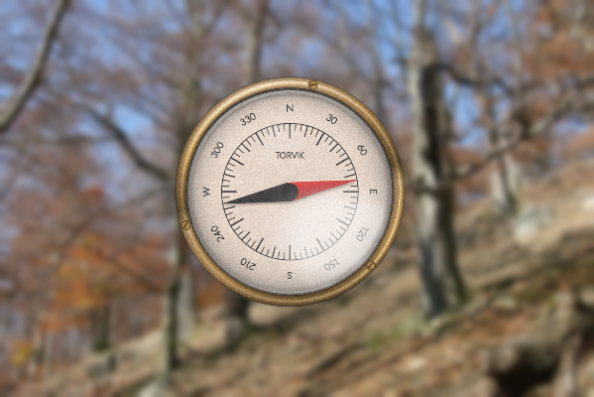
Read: 80 °
